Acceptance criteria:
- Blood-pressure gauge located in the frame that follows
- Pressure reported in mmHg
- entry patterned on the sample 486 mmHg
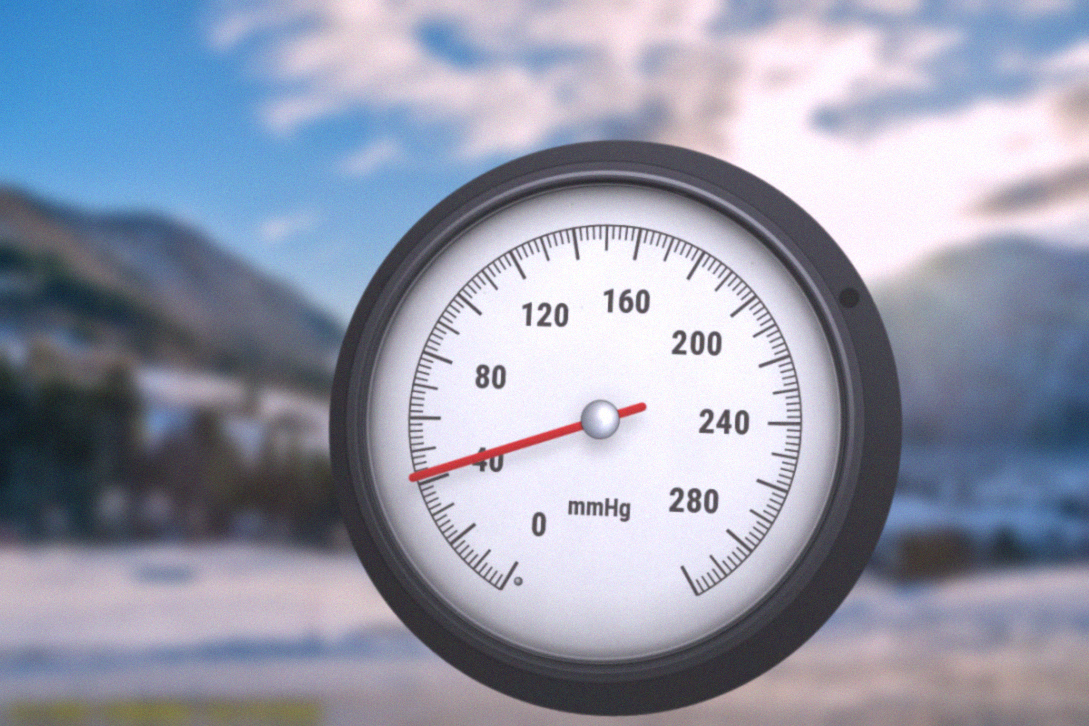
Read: 42 mmHg
